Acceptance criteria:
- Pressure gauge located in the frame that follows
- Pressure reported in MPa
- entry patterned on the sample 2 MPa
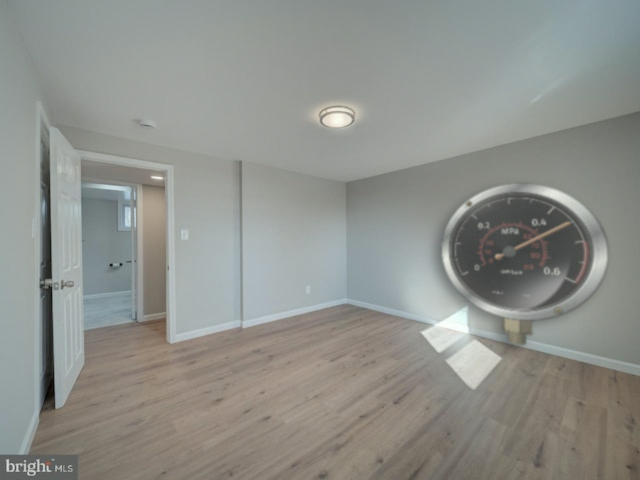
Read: 0.45 MPa
